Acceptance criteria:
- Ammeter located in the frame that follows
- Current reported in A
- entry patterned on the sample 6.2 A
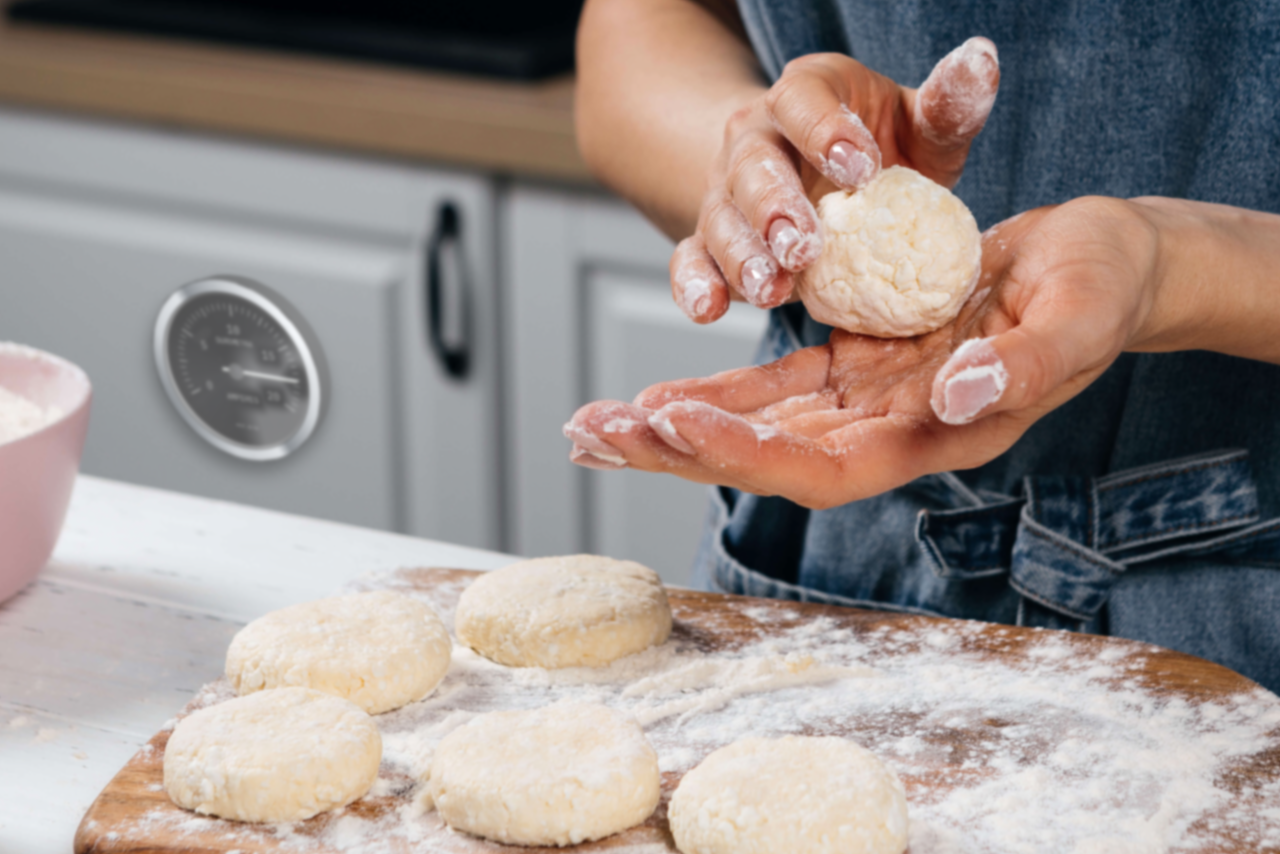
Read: 17.5 A
